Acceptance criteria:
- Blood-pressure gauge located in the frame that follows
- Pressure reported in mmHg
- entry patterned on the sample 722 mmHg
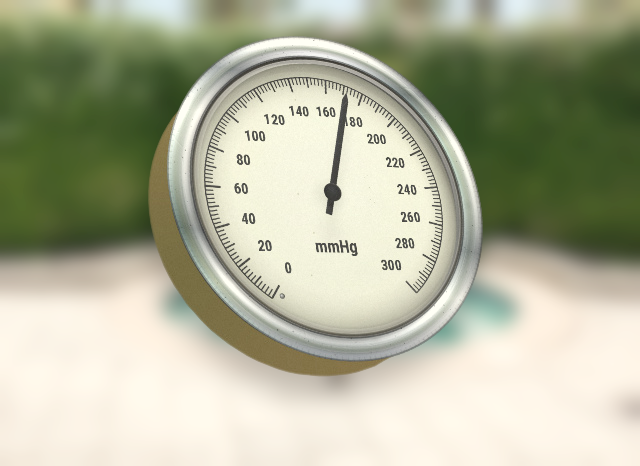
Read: 170 mmHg
